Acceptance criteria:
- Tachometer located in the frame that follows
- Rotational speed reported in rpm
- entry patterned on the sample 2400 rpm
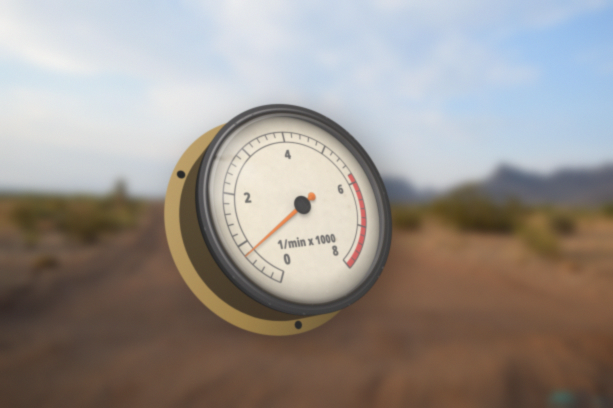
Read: 800 rpm
